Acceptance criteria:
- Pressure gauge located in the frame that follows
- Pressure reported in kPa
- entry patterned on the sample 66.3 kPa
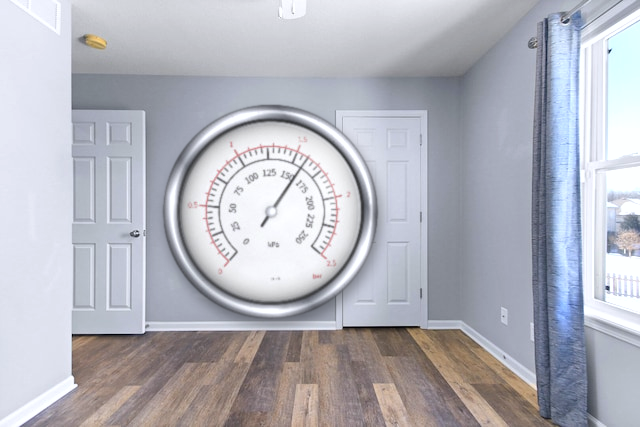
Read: 160 kPa
